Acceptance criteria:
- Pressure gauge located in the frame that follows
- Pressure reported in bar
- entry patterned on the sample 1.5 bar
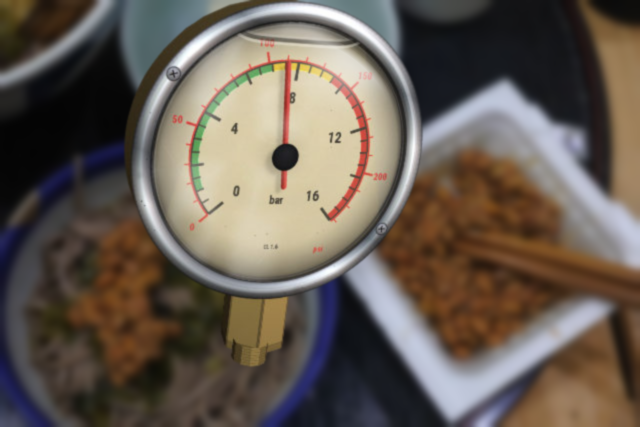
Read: 7.5 bar
